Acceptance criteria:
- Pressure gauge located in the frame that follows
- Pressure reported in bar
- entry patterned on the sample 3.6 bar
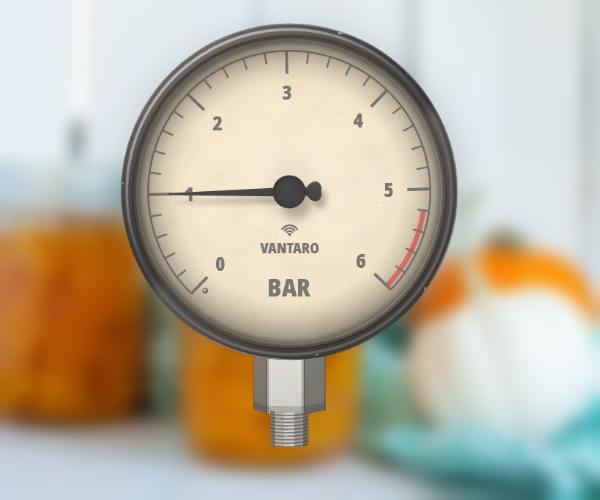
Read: 1 bar
